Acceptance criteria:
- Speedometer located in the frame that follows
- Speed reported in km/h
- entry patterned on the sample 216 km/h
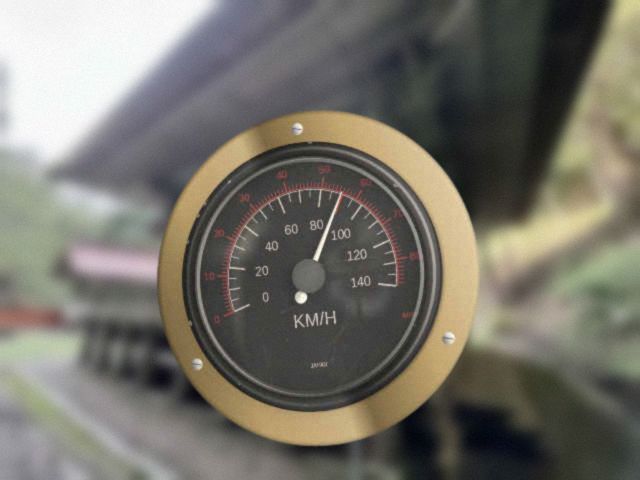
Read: 90 km/h
